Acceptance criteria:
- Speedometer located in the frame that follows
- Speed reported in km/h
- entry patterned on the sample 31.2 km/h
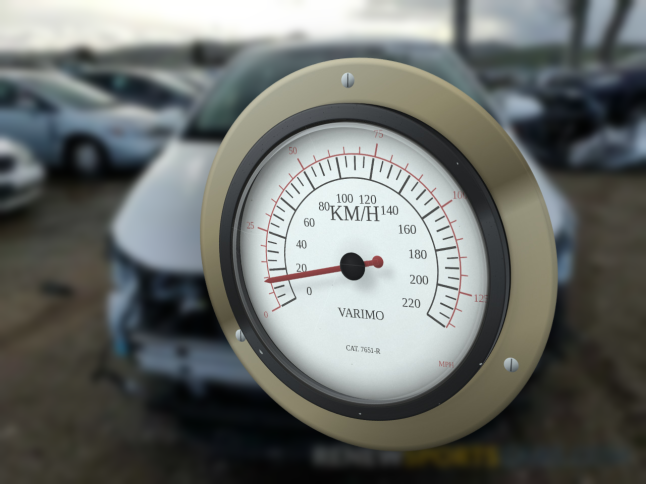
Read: 15 km/h
